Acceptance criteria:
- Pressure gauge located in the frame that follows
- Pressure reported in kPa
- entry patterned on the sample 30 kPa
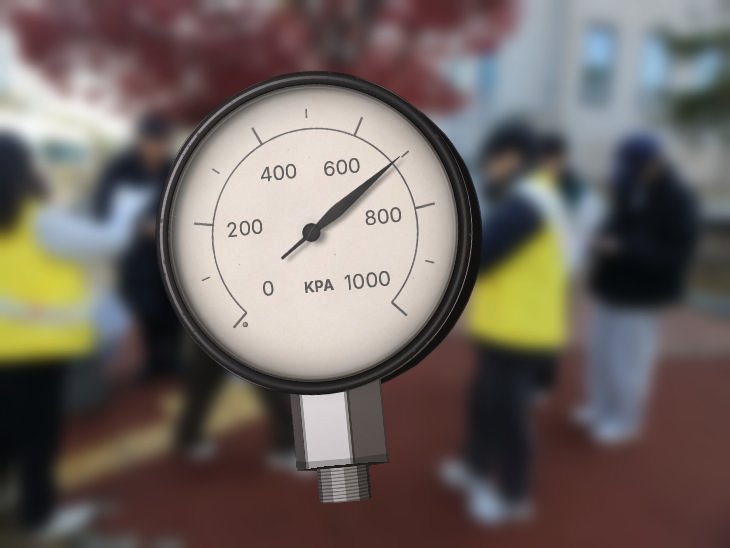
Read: 700 kPa
